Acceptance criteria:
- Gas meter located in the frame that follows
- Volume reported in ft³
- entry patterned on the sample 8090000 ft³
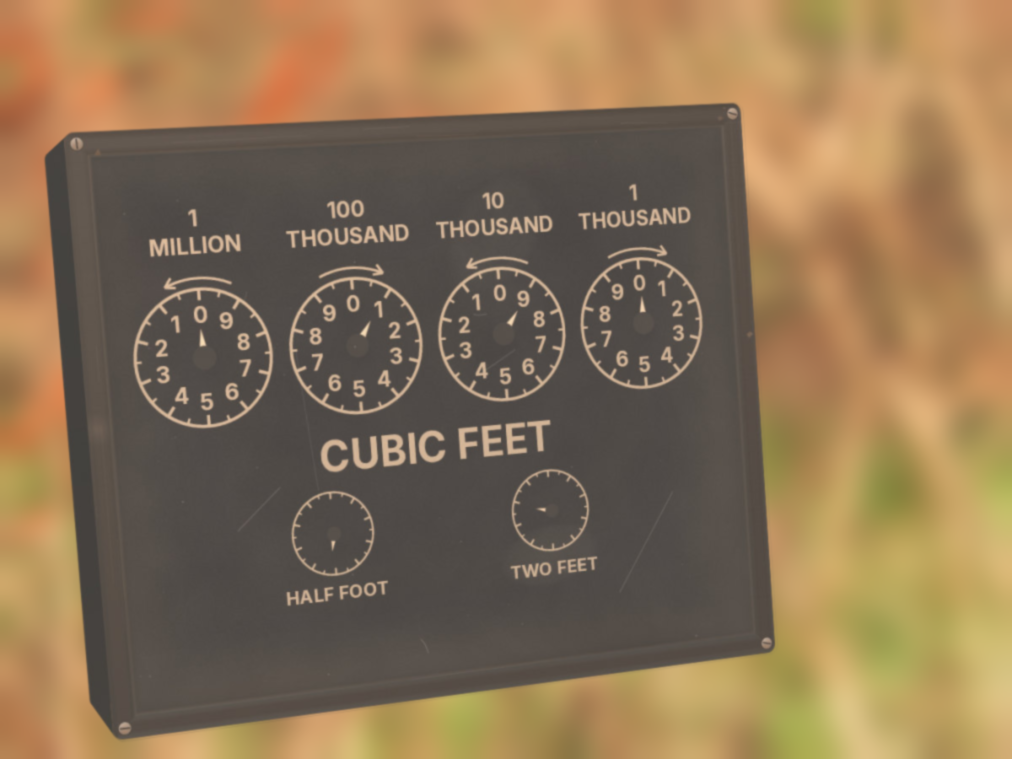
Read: 9000 ft³
